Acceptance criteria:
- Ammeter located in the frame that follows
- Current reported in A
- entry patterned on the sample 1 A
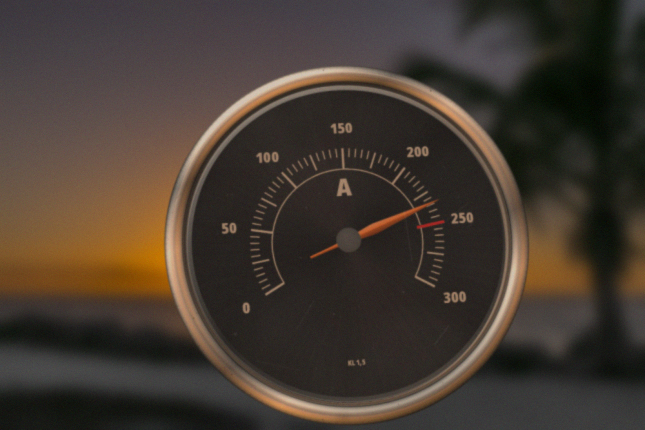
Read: 235 A
